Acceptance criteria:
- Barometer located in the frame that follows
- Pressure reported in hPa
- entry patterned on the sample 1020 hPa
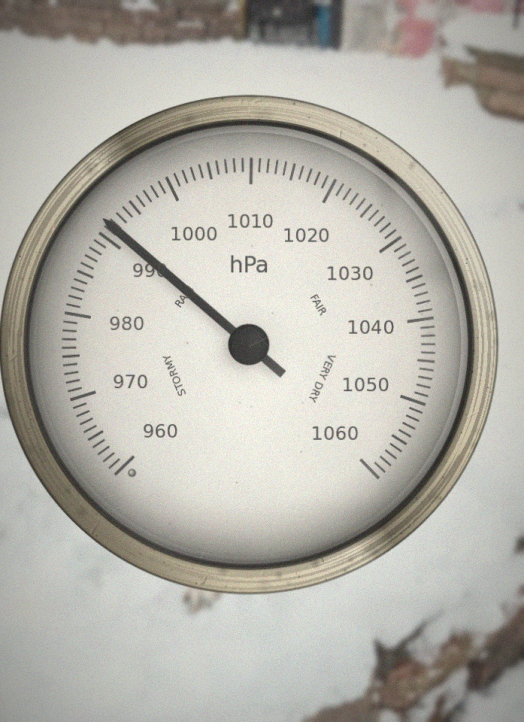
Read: 991.5 hPa
